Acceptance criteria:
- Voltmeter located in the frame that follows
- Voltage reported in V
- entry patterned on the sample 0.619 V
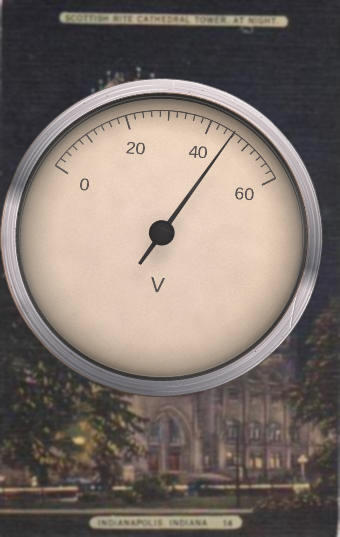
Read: 46 V
